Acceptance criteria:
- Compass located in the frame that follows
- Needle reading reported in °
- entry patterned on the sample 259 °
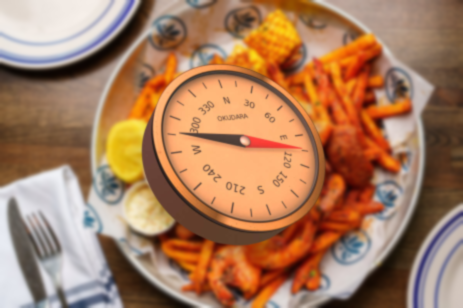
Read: 105 °
